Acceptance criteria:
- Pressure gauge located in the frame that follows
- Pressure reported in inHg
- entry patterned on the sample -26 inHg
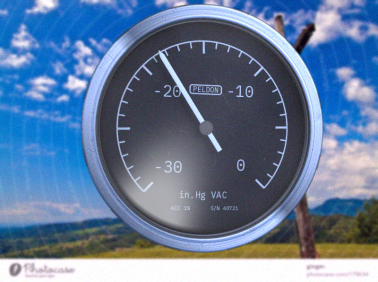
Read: -18.5 inHg
